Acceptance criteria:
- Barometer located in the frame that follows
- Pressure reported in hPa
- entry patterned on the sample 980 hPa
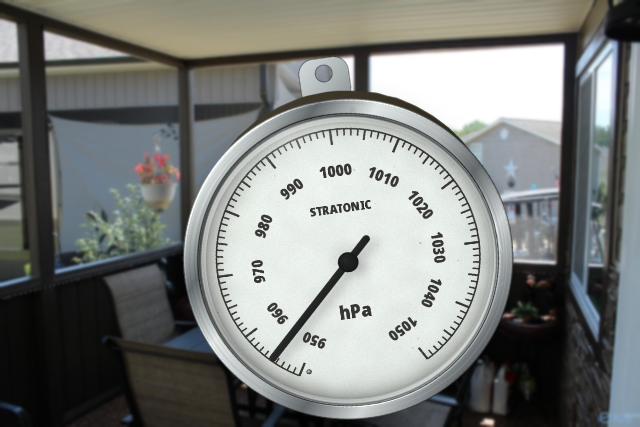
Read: 955 hPa
